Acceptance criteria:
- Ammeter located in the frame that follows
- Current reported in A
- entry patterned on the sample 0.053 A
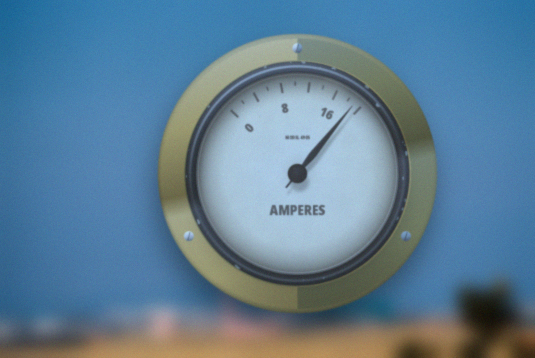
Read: 19 A
